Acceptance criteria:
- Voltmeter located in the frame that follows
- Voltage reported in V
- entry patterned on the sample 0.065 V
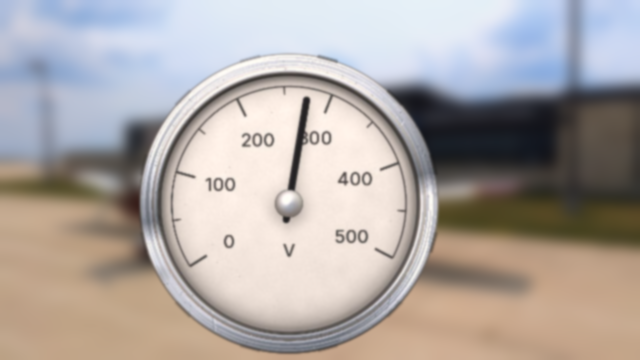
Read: 275 V
